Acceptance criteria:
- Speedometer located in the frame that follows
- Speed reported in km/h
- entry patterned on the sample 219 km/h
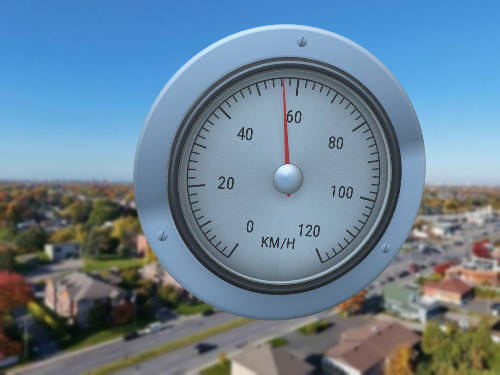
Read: 56 km/h
